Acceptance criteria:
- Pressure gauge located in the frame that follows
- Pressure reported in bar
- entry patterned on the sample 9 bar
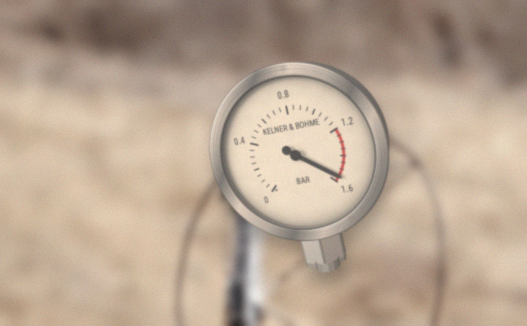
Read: 1.55 bar
